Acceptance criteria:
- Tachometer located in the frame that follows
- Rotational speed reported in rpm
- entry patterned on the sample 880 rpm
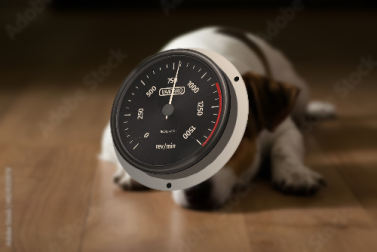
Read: 800 rpm
